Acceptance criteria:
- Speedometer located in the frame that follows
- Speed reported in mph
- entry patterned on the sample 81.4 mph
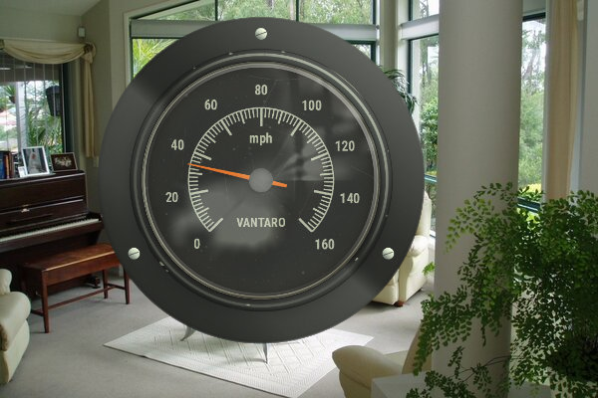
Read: 34 mph
